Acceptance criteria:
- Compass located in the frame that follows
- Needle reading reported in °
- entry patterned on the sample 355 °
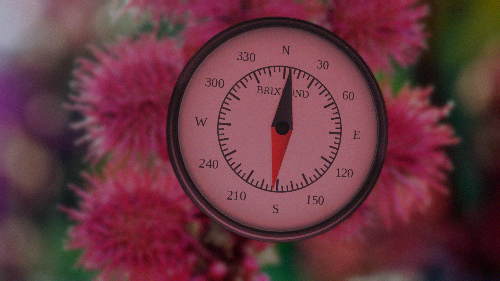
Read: 185 °
